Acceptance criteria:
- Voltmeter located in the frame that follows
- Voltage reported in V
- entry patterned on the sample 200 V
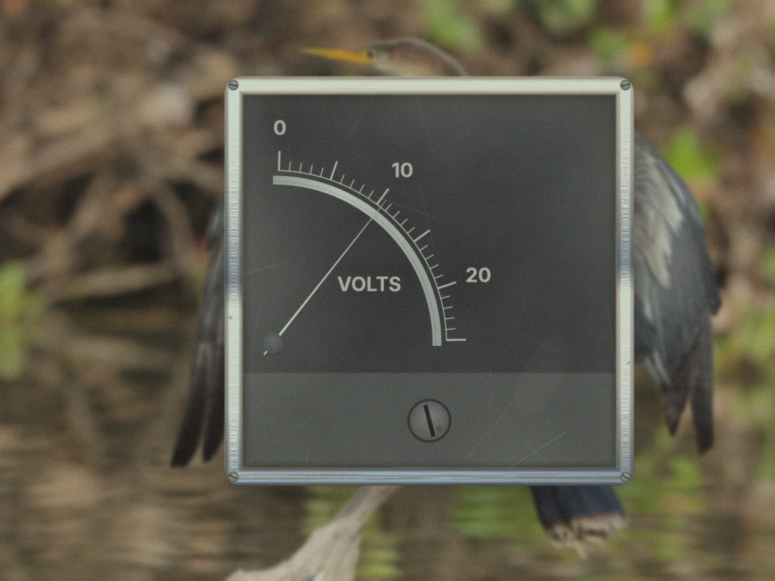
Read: 10.5 V
